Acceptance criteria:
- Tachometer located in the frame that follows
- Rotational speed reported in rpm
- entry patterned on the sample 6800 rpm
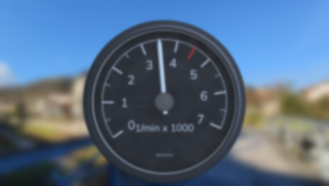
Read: 3500 rpm
